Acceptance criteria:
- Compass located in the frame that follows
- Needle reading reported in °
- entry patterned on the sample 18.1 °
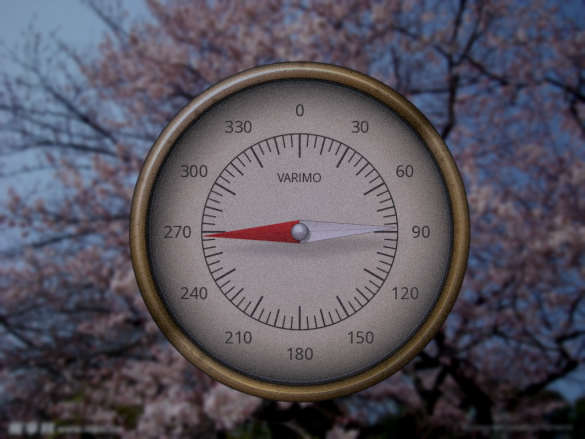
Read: 267.5 °
